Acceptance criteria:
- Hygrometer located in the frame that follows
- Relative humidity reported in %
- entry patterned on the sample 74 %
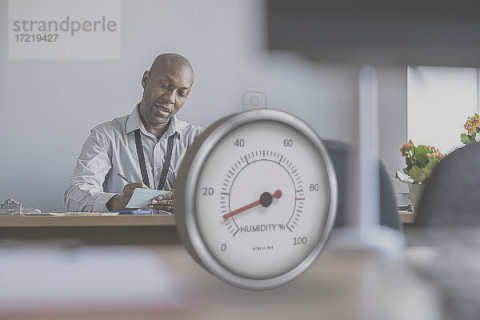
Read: 10 %
